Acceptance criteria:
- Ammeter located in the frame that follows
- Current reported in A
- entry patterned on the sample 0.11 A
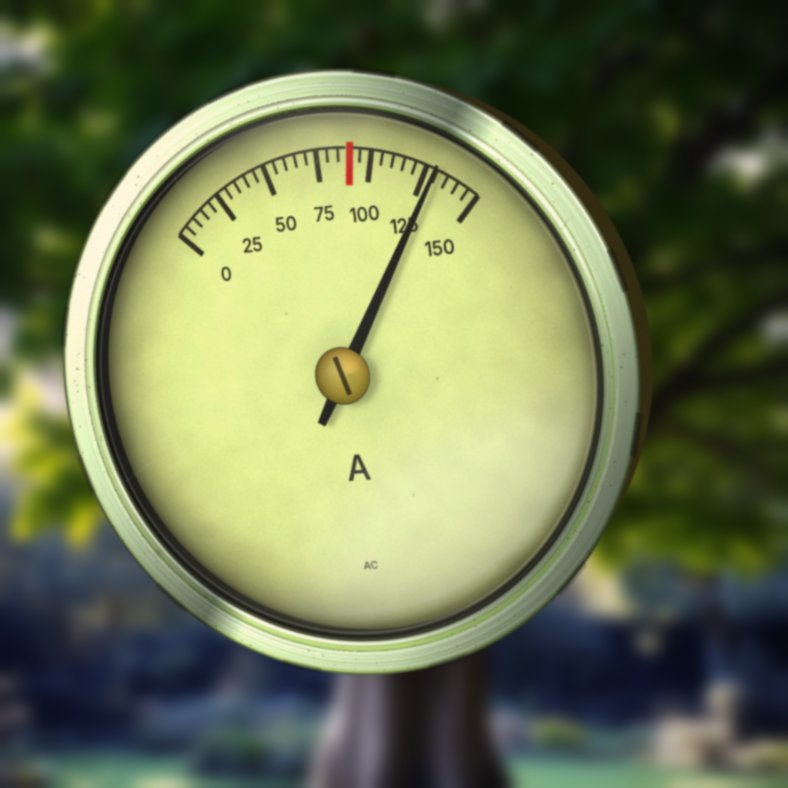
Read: 130 A
